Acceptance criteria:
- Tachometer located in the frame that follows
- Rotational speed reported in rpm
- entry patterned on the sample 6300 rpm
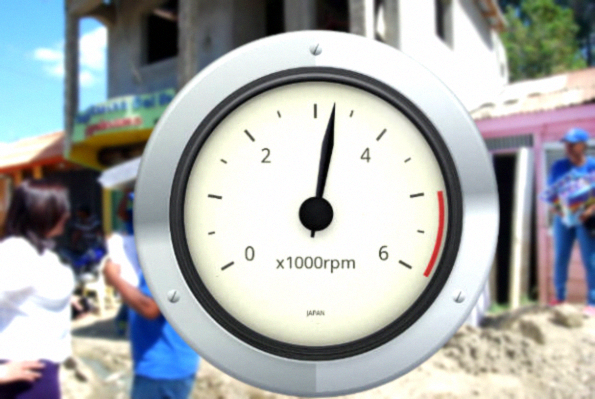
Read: 3250 rpm
